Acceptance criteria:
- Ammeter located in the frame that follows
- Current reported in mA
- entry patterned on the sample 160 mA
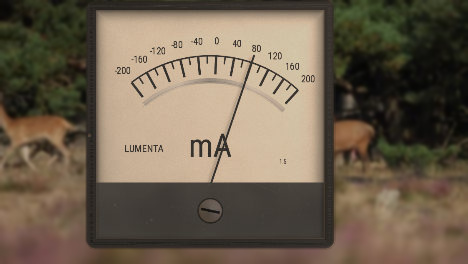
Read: 80 mA
